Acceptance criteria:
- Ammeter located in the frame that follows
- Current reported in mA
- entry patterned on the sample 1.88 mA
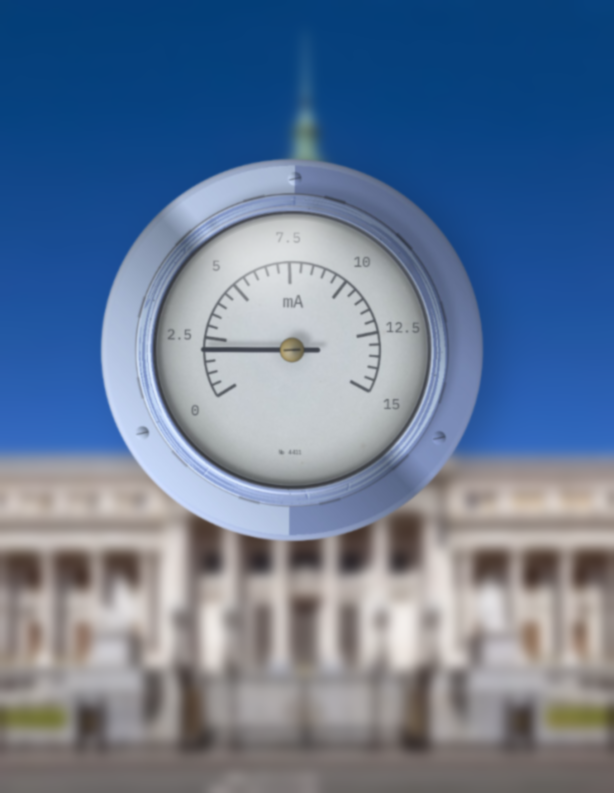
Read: 2 mA
